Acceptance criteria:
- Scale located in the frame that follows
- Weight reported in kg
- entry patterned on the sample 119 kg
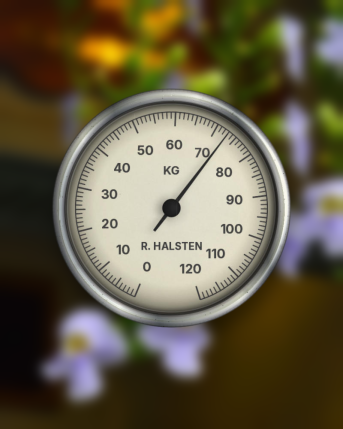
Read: 73 kg
